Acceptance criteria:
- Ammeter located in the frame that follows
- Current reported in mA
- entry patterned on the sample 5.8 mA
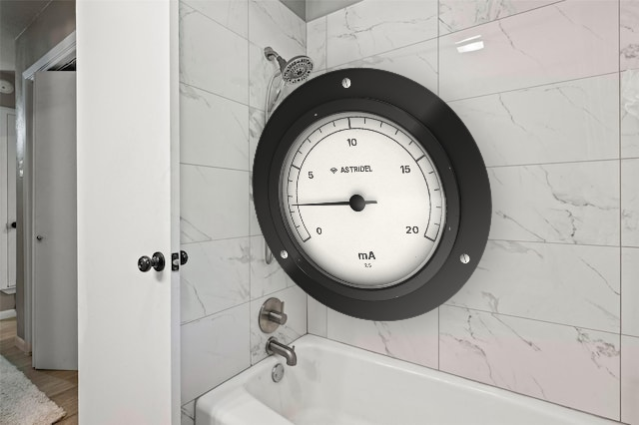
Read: 2.5 mA
